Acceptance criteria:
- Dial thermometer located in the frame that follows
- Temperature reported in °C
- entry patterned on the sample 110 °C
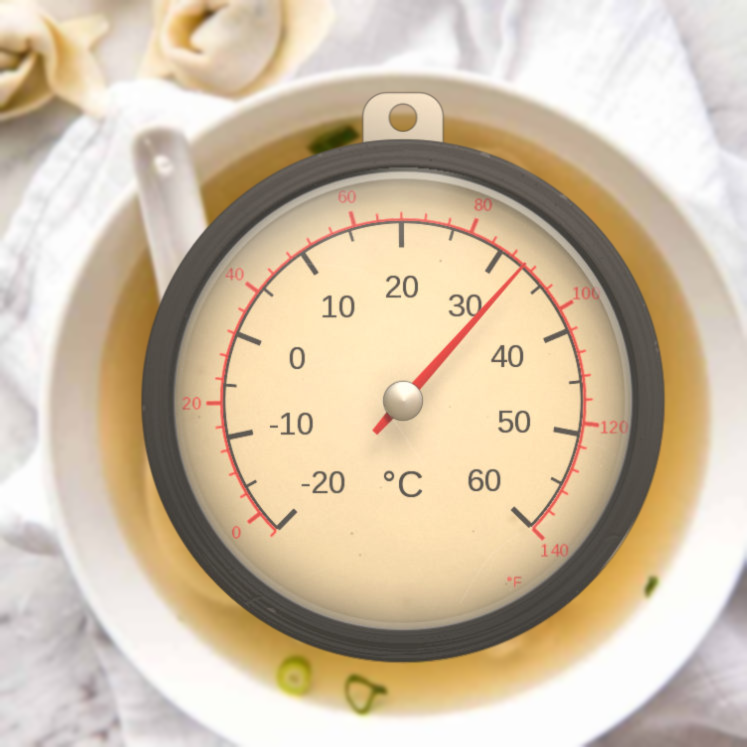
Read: 32.5 °C
